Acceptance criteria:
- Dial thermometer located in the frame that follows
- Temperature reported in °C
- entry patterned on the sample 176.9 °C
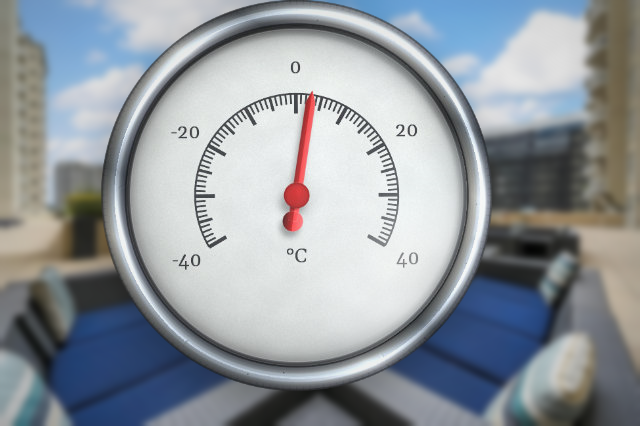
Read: 3 °C
